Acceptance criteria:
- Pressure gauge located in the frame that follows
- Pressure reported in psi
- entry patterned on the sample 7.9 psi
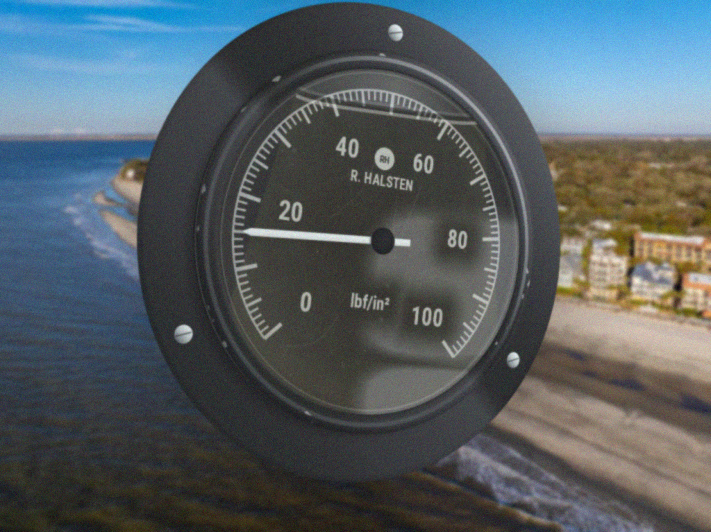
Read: 15 psi
